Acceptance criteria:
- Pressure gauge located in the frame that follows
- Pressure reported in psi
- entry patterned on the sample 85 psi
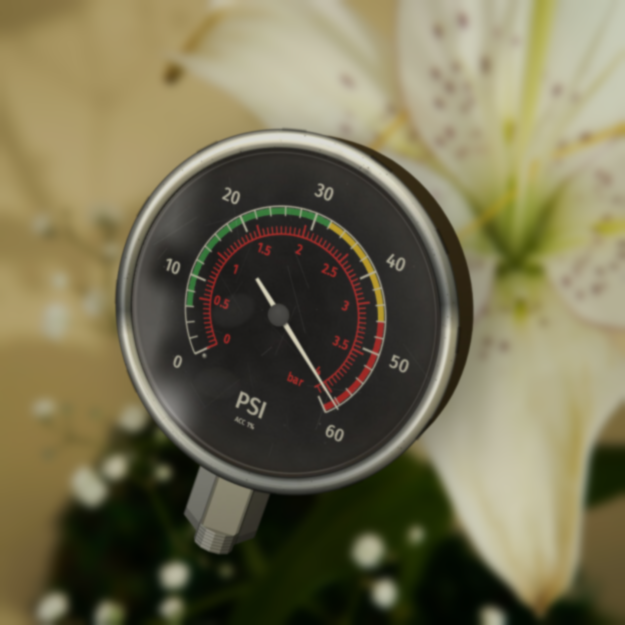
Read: 58 psi
